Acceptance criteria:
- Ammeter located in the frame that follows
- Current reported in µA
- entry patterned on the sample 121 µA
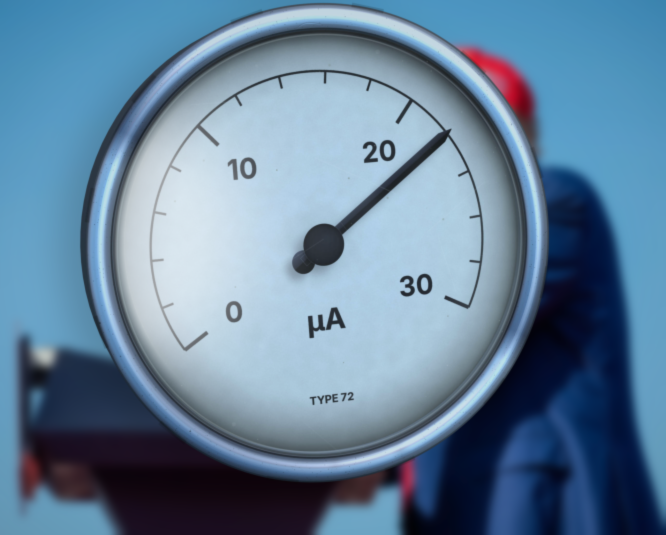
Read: 22 µA
